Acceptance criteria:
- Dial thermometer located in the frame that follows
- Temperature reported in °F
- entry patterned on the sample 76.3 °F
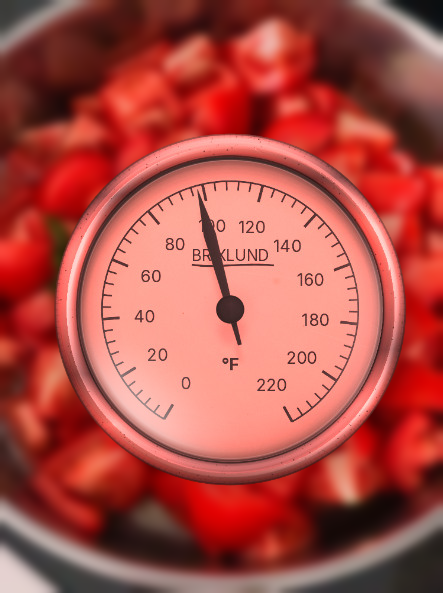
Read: 98 °F
